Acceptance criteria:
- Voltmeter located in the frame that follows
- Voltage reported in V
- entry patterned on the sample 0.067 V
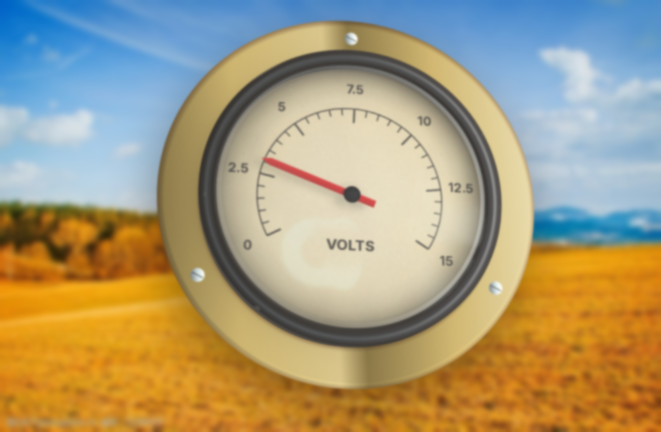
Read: 3 V
